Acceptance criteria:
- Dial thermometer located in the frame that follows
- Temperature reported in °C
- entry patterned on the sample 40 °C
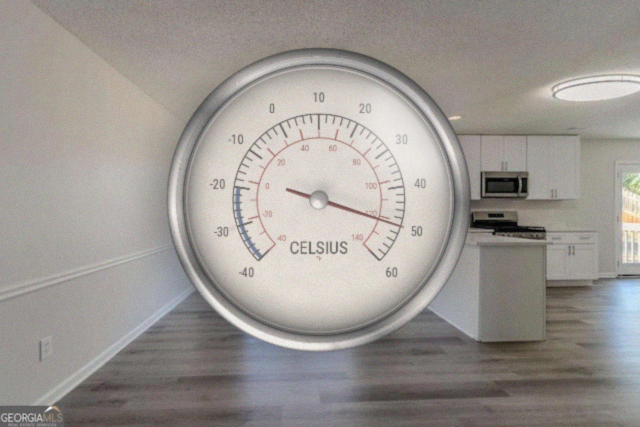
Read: 50 °C
